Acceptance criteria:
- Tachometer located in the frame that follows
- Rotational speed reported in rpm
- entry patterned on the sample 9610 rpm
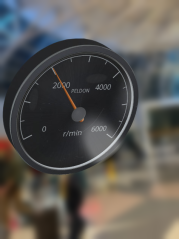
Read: 2000 rpm
